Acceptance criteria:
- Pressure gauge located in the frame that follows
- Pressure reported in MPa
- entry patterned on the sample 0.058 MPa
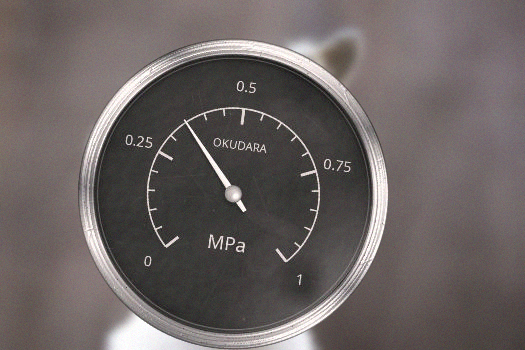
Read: 0.35 MPa
